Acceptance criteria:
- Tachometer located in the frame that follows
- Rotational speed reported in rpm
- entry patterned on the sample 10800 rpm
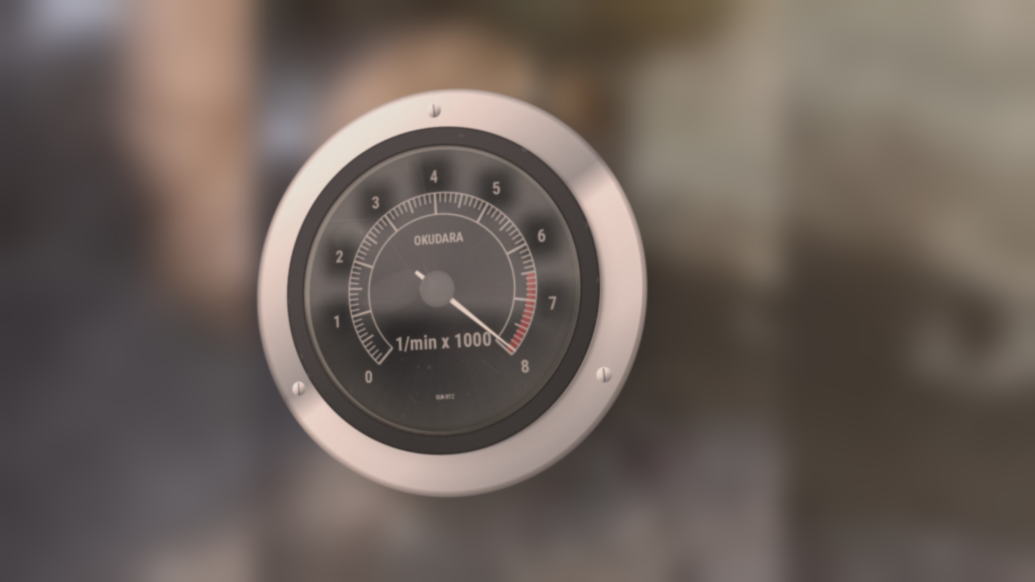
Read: 7900 rpm
